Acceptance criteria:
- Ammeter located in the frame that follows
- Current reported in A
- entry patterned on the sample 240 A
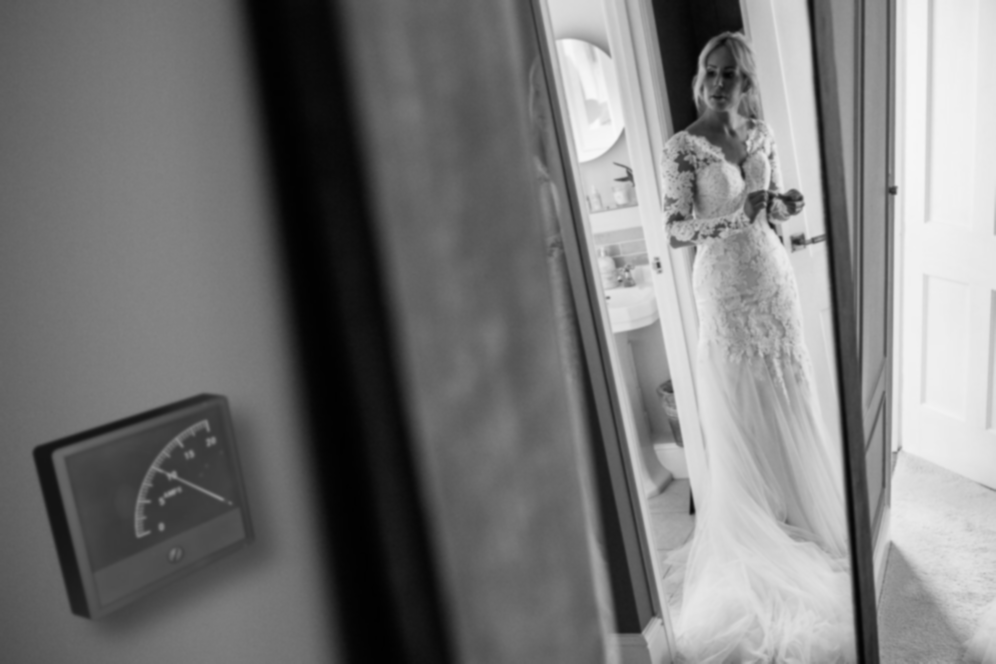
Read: 10 A
